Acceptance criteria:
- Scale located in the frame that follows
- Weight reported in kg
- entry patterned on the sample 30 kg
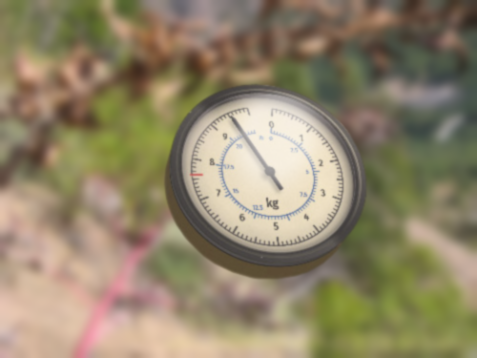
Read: 9.5 kg
